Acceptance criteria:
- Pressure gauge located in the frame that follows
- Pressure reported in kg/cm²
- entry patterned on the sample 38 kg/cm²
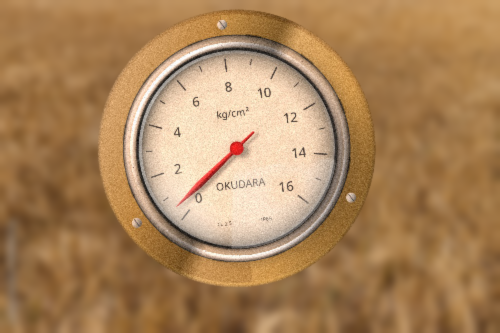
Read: 0.5 kg/cm²
